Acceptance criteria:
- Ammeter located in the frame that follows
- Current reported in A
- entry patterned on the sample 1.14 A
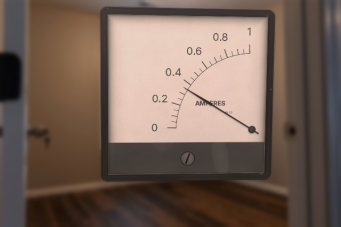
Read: 0.35 A
